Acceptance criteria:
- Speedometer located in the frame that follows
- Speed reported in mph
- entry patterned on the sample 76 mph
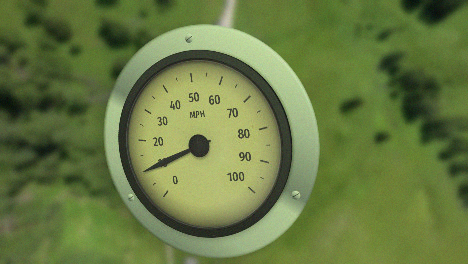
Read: 10 mph
